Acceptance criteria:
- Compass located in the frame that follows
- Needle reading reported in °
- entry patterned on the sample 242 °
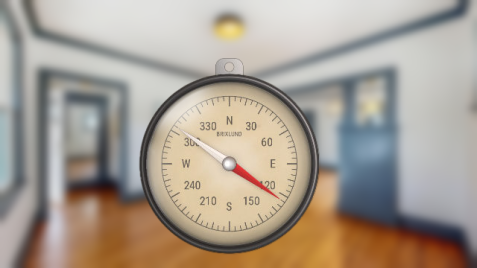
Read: 125 °
